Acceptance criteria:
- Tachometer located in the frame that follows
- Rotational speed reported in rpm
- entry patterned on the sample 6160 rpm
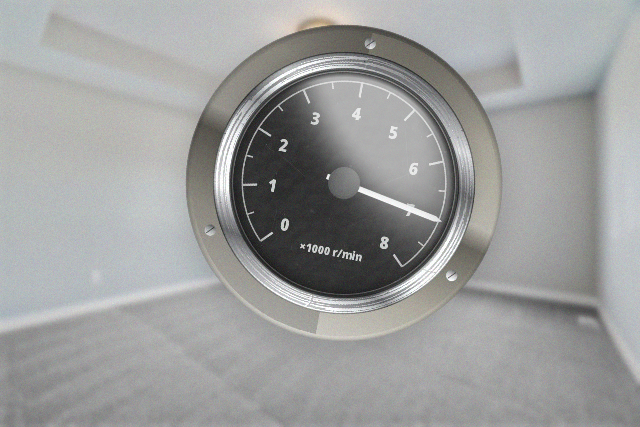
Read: 7000 rpm
